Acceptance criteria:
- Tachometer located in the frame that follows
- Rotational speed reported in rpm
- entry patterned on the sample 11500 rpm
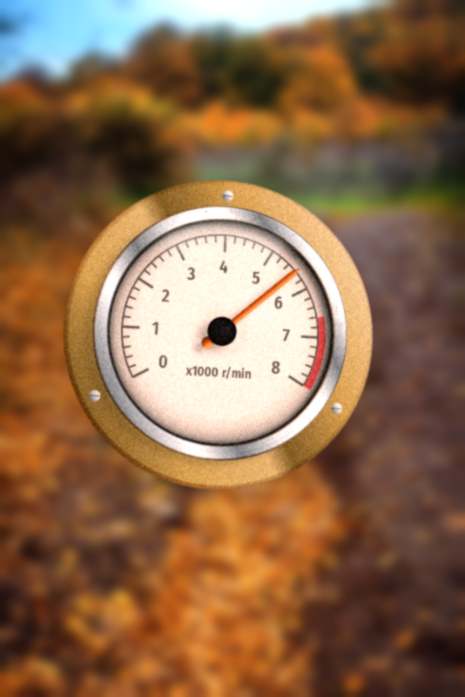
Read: 5600 rpm
